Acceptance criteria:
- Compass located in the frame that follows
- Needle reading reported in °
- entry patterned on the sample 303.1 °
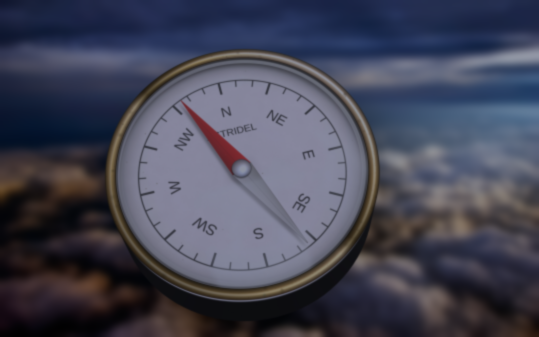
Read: 335 °
